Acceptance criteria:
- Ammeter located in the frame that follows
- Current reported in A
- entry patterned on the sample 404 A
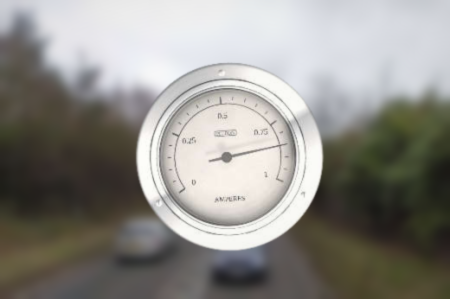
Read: 0.85 A
